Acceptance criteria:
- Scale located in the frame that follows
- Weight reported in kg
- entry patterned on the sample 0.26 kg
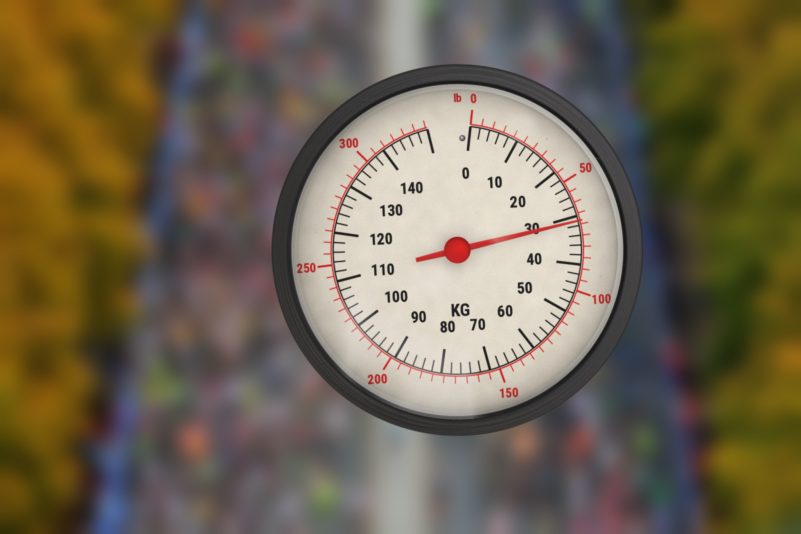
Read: 31 kg
